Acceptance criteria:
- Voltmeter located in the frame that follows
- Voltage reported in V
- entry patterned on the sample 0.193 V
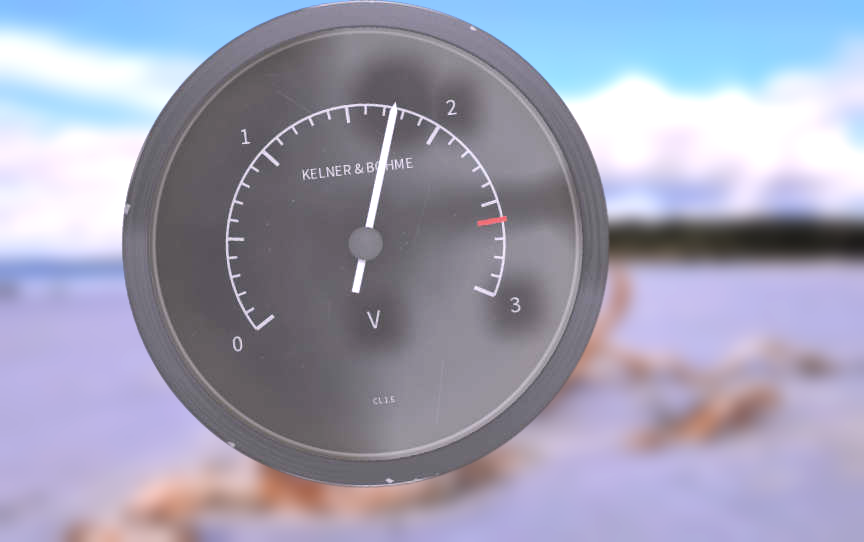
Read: 1.75 V
